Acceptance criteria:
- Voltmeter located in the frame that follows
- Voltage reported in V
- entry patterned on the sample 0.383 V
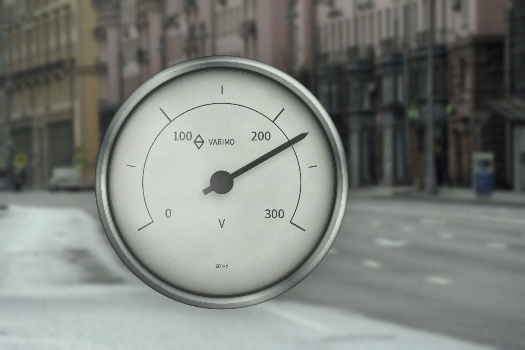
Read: 225 V
